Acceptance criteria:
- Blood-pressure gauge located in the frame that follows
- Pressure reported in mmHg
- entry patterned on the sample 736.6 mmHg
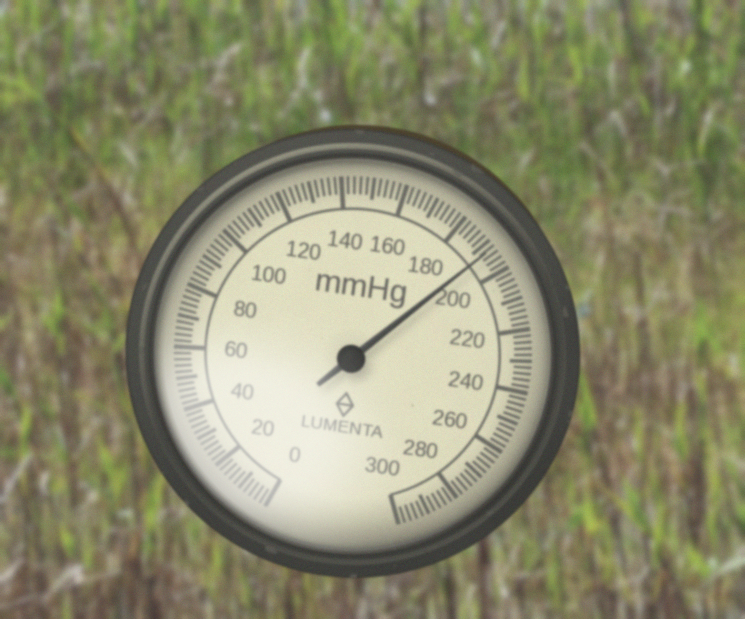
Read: 192 mmHg
